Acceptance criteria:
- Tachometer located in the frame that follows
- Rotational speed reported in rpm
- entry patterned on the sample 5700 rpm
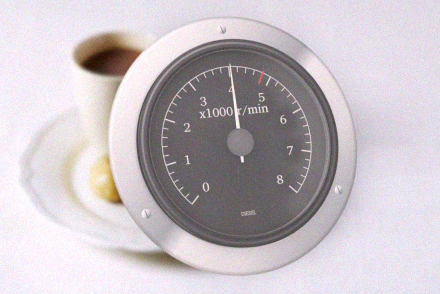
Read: 4000 rpm
